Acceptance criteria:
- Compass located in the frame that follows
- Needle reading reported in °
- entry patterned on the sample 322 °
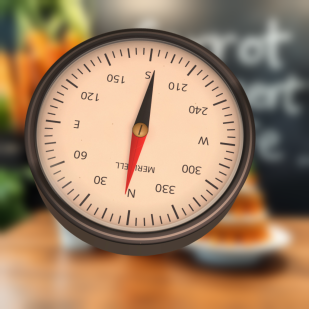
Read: 5 °
